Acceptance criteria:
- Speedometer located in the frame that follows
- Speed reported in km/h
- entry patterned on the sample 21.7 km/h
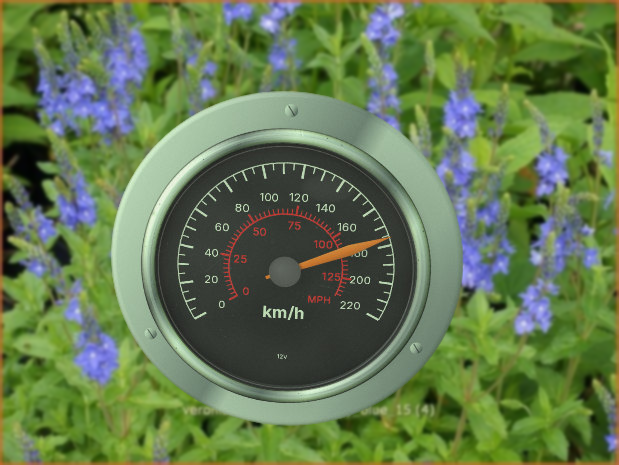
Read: 175 km/h
